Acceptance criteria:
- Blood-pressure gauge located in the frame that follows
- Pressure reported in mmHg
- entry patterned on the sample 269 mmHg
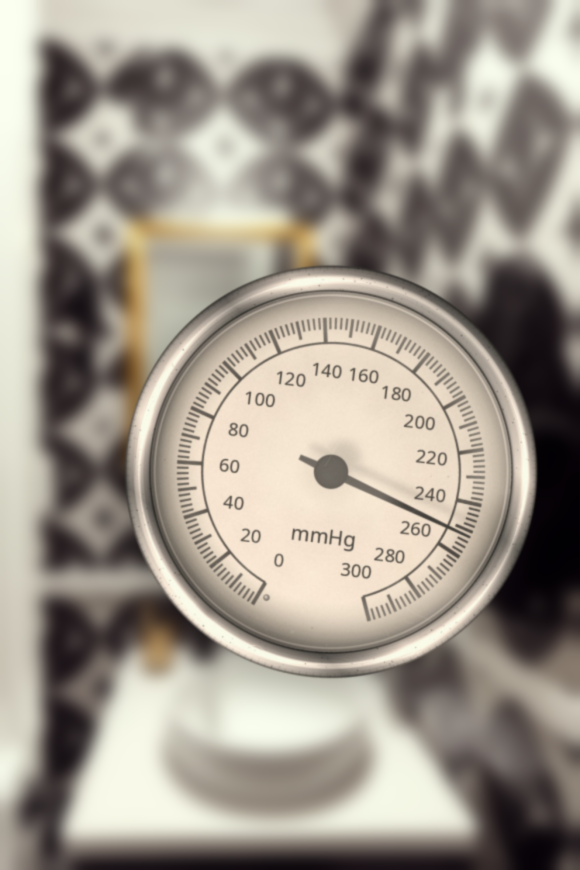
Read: 252 mmHg
